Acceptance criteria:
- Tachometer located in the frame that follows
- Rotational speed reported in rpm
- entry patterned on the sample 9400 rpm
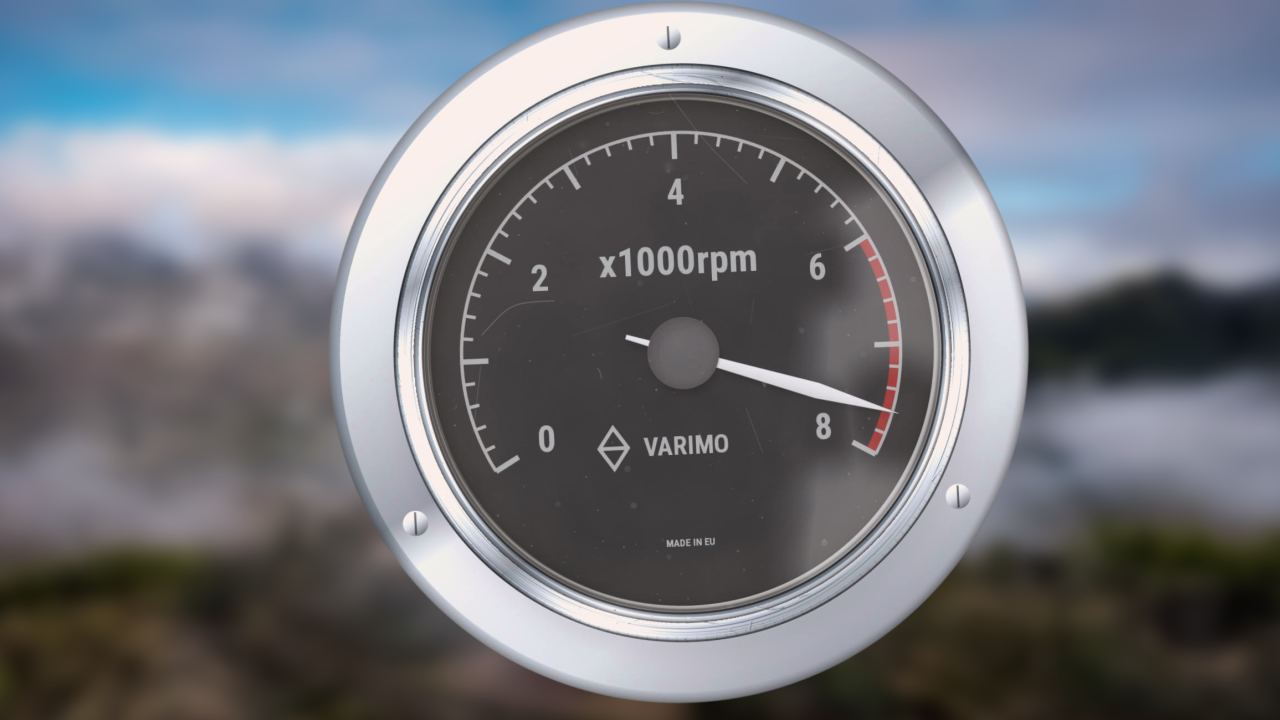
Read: 7600 rpm
